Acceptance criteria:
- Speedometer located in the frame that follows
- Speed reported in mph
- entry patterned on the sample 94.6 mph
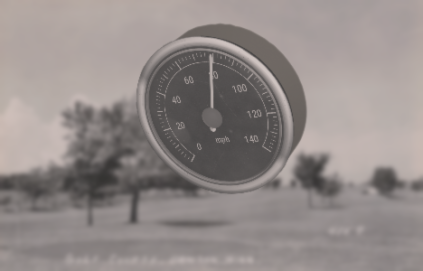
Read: 80 mph
